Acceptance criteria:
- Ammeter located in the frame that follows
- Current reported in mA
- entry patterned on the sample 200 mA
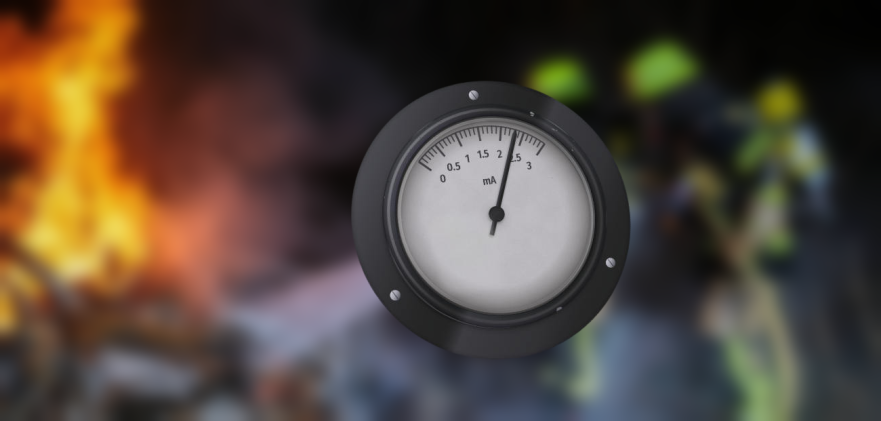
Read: 2.3 mA
